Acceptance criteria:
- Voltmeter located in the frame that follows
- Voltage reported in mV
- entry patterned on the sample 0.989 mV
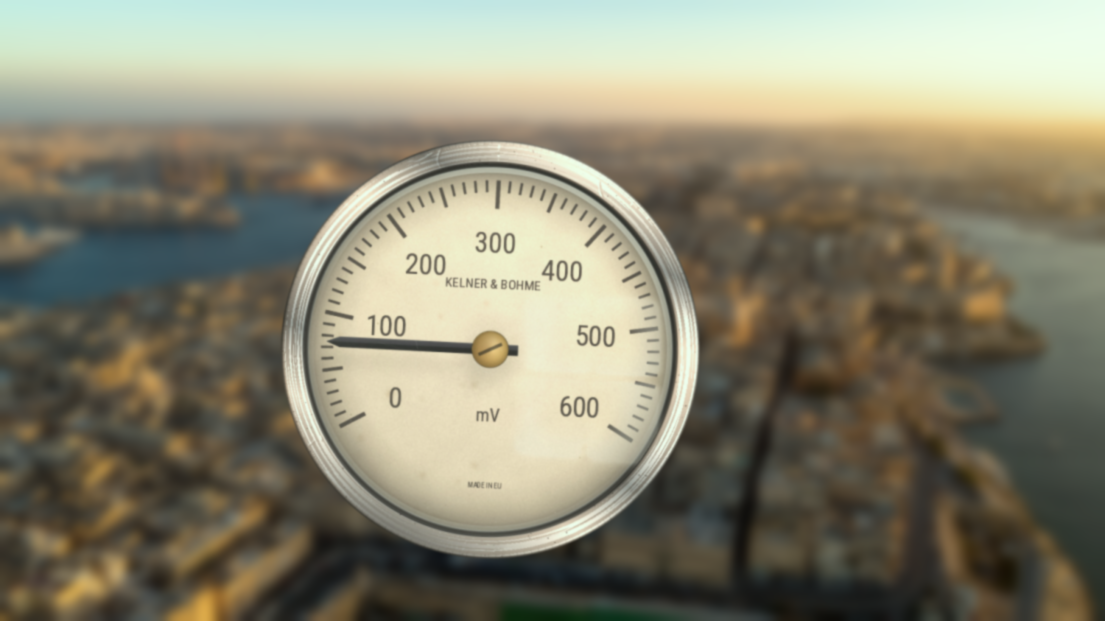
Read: 75 mV
